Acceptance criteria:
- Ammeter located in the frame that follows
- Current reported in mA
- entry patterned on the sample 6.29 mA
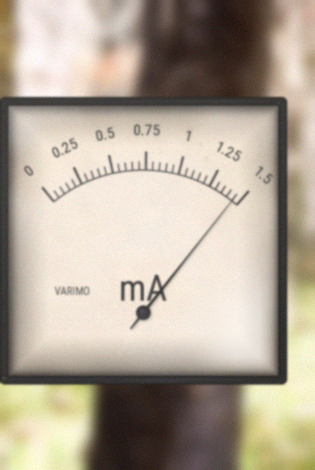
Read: 1.45 mA
